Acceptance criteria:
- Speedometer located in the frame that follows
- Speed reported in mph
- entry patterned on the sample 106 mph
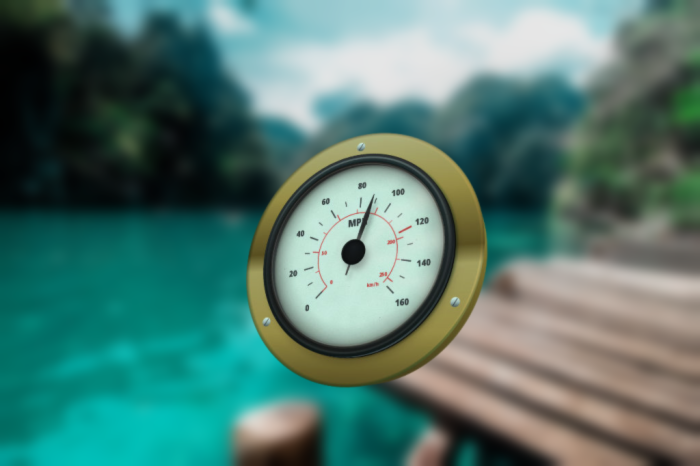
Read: 90 mph
